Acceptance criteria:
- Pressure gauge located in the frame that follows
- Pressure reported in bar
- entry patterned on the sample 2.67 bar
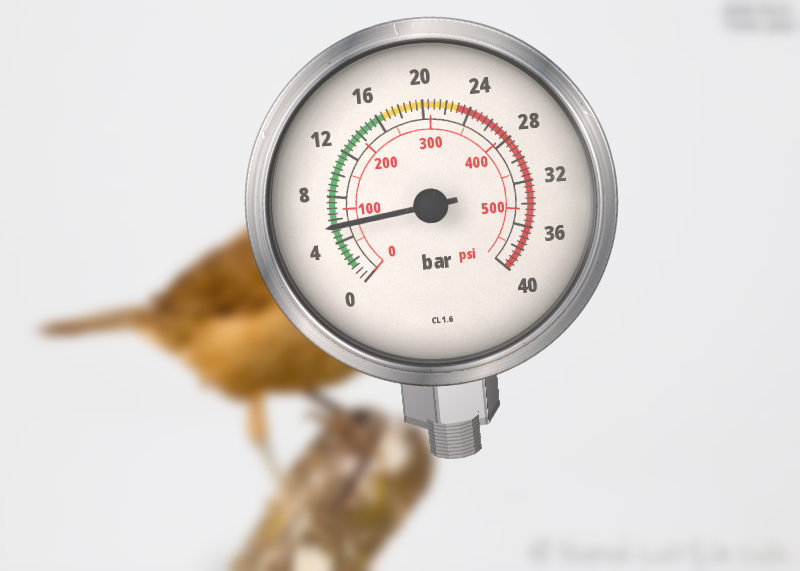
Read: 5.5 bar
